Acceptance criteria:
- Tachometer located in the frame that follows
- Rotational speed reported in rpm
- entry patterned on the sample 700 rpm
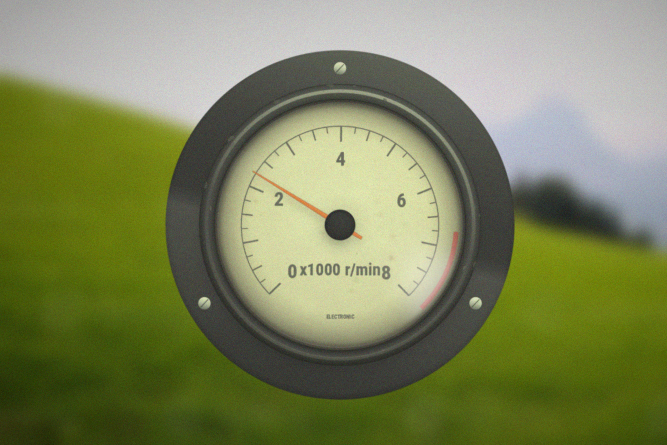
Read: 2250 rpm
